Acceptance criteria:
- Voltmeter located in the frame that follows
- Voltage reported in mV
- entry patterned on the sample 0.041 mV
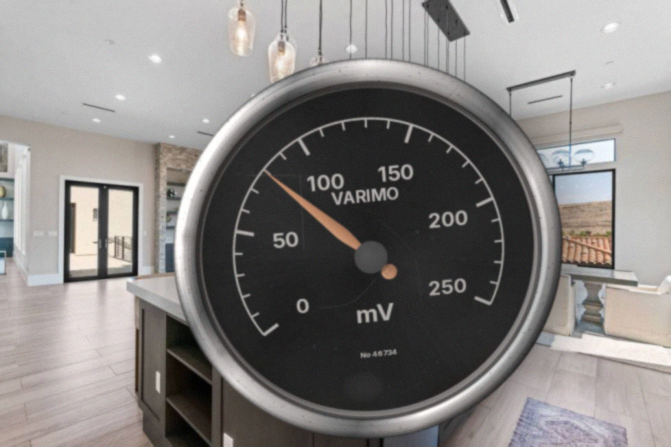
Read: 80 mV
